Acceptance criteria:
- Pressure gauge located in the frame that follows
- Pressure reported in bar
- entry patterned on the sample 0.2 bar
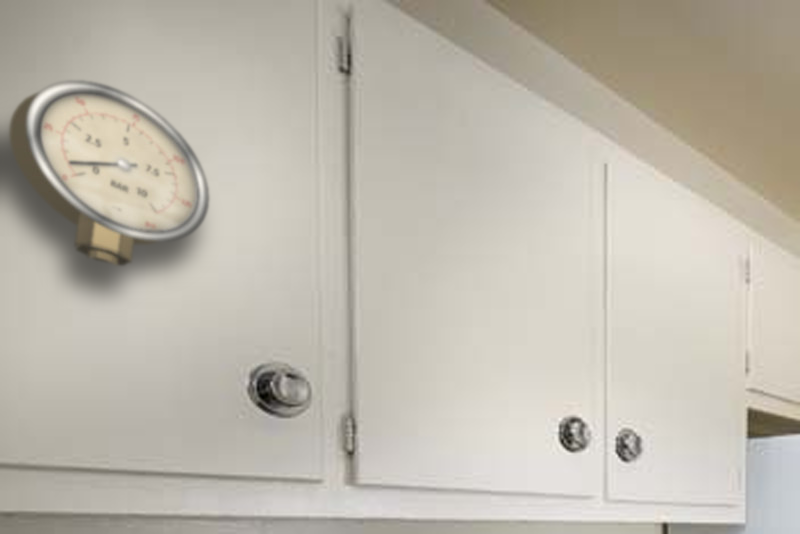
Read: 0.5 bar
